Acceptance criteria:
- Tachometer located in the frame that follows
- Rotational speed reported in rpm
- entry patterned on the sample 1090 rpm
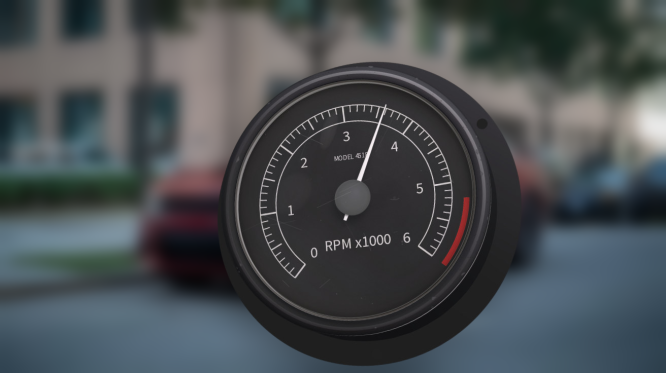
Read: 3600 rpm
